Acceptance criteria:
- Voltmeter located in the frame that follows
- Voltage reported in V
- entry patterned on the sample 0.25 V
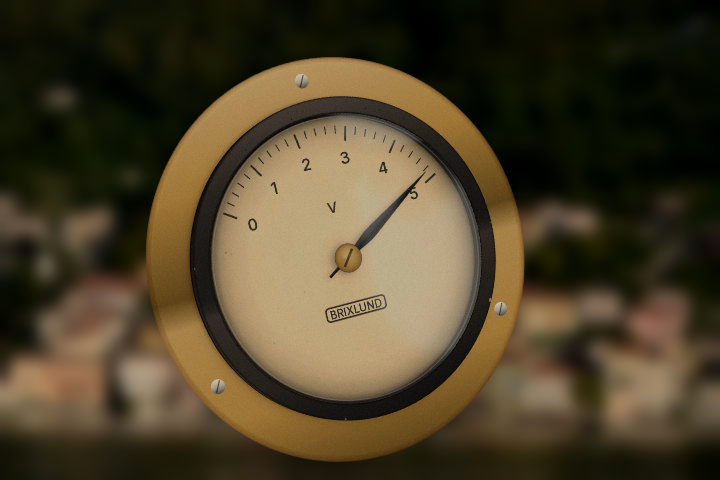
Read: 4.8 V
